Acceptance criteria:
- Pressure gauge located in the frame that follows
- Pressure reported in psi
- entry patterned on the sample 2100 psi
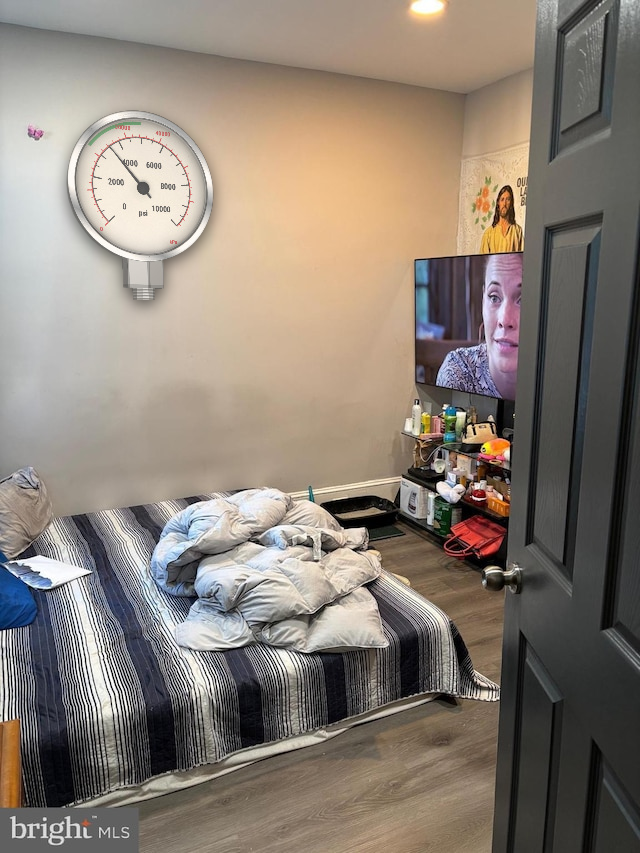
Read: 3500 psi
